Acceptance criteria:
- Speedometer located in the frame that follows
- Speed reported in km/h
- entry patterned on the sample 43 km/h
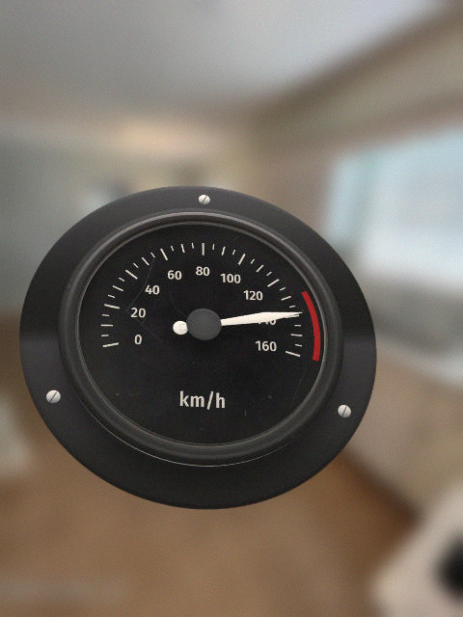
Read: 140 km/h
